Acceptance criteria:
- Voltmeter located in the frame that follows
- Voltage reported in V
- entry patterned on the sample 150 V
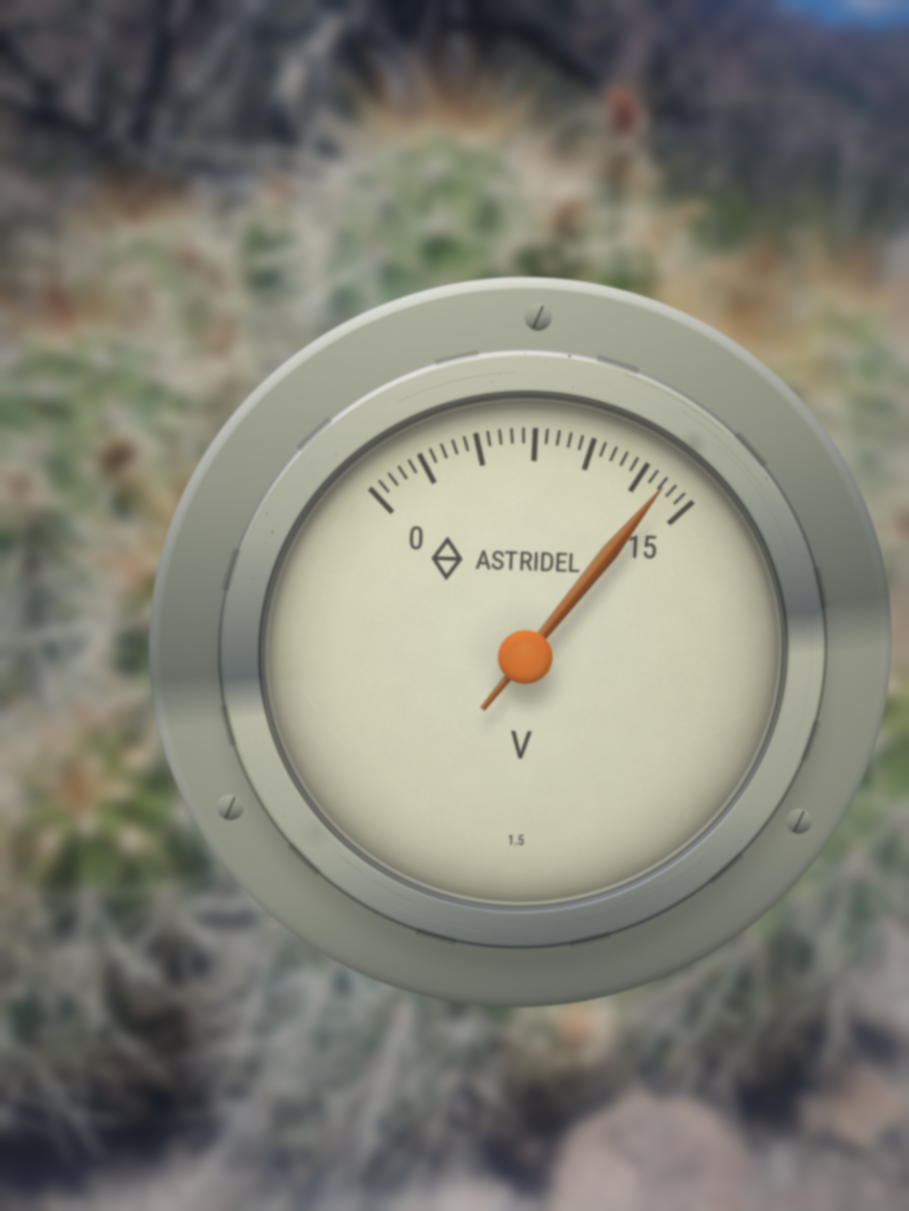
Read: 13.5 V
